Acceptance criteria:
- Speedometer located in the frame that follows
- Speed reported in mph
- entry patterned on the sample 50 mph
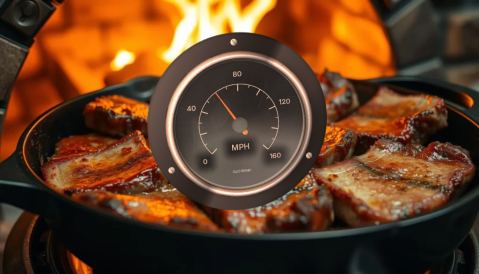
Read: 60 mph
